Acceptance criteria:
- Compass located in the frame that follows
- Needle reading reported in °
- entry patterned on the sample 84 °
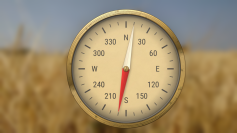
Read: 190 °
